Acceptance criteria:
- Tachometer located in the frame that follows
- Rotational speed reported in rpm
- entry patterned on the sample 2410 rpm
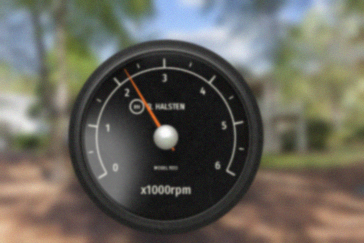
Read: 2250 rpm
